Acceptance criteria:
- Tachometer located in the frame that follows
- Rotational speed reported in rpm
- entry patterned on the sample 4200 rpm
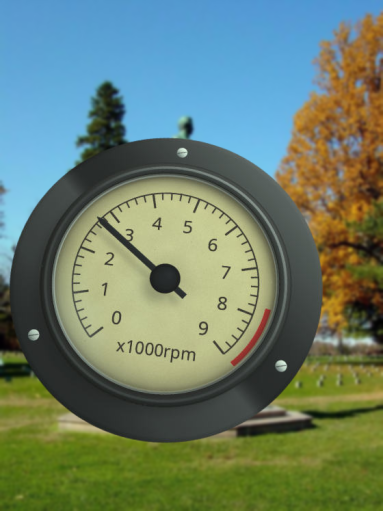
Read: 2700 rpm
